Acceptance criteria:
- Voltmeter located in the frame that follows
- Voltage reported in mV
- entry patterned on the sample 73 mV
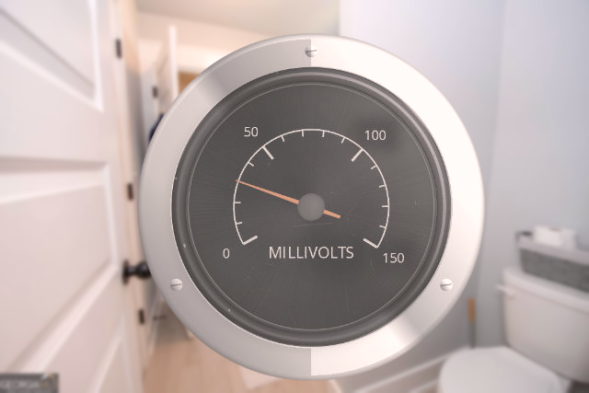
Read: 30 mV
